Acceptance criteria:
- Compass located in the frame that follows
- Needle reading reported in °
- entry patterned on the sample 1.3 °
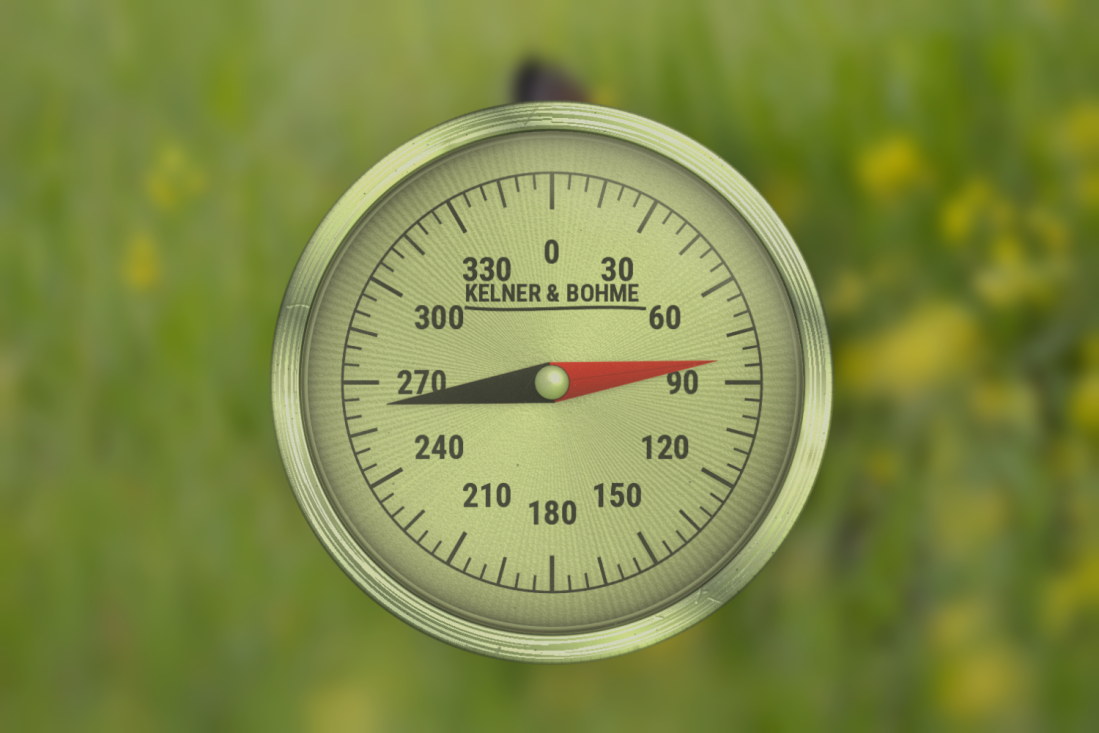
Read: 82.5 °
